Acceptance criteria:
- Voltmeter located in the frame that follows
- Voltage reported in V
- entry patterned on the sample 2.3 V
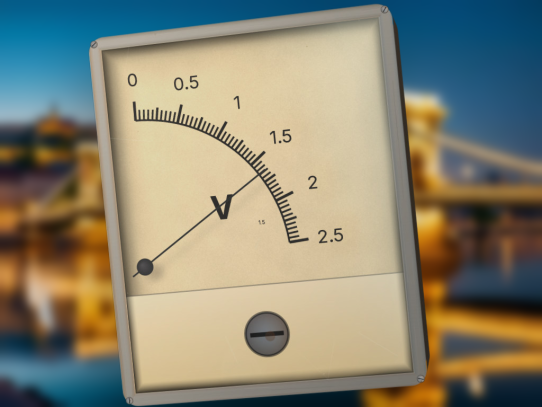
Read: 1.65 V
